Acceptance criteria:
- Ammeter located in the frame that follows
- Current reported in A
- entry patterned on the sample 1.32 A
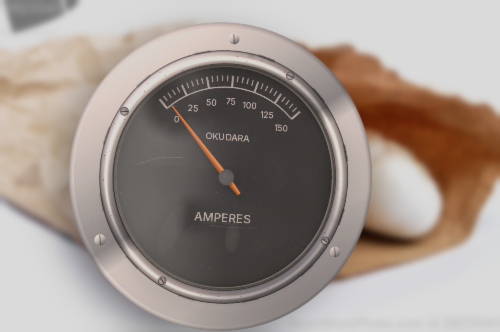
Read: 5 A
